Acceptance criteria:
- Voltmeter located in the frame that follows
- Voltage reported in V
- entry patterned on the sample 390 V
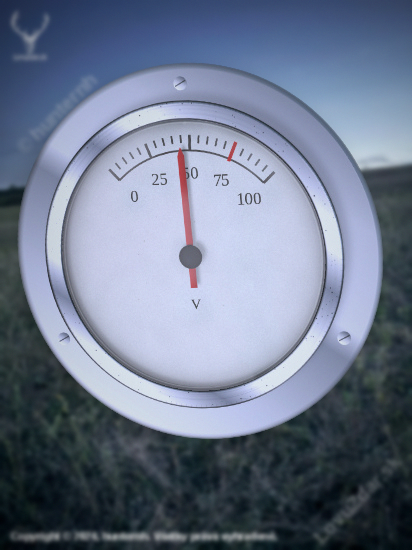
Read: 45 V
